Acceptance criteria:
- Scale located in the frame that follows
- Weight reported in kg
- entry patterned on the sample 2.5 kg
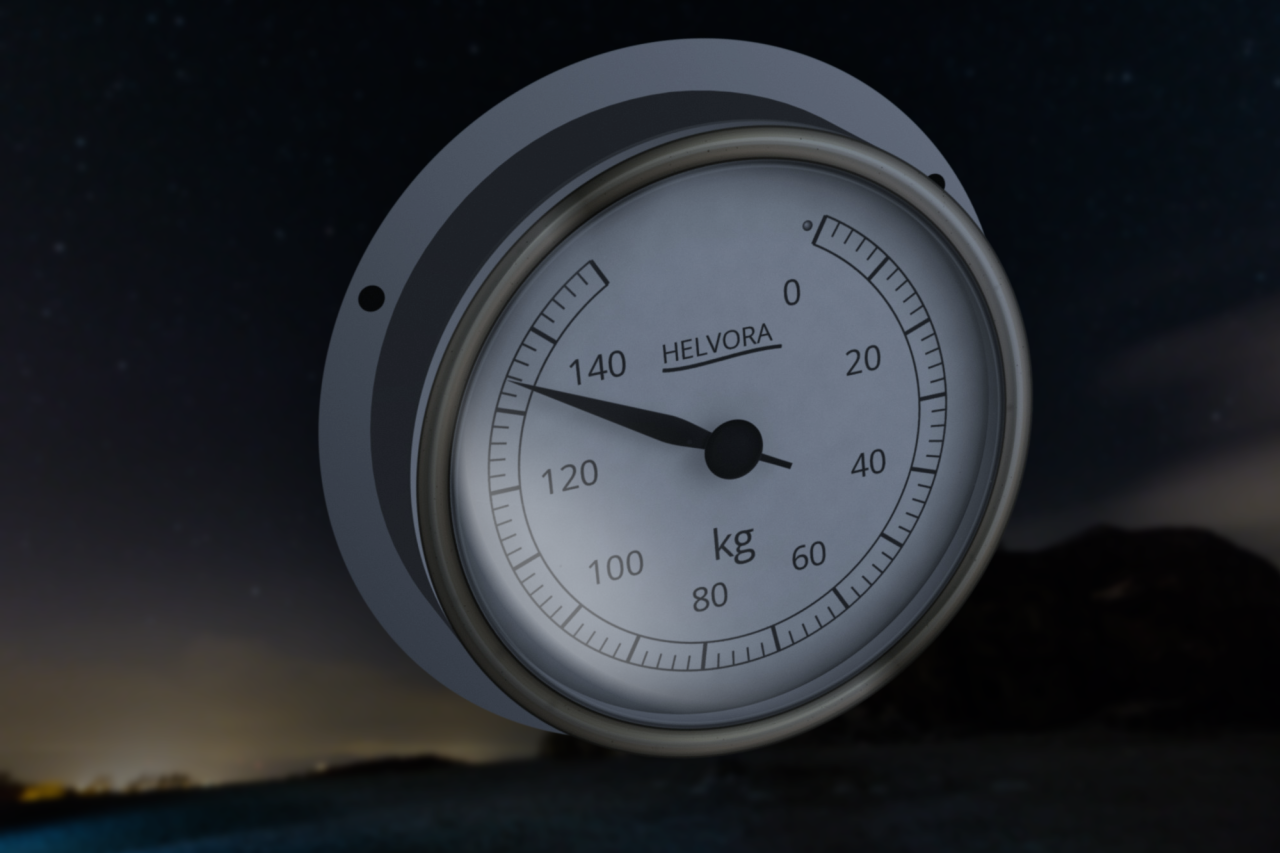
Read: 134 kg
